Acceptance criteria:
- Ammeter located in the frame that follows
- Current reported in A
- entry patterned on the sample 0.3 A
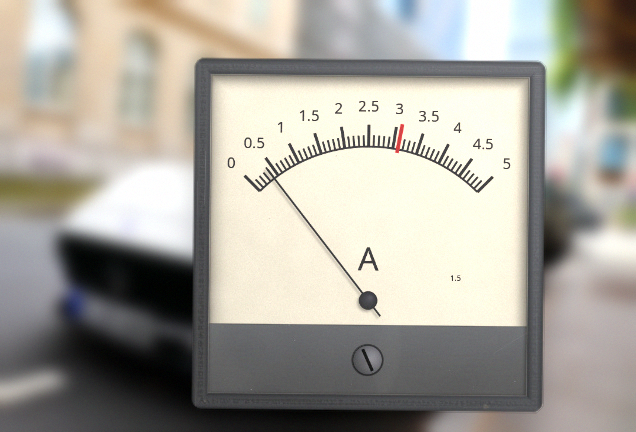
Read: 0.4 A
